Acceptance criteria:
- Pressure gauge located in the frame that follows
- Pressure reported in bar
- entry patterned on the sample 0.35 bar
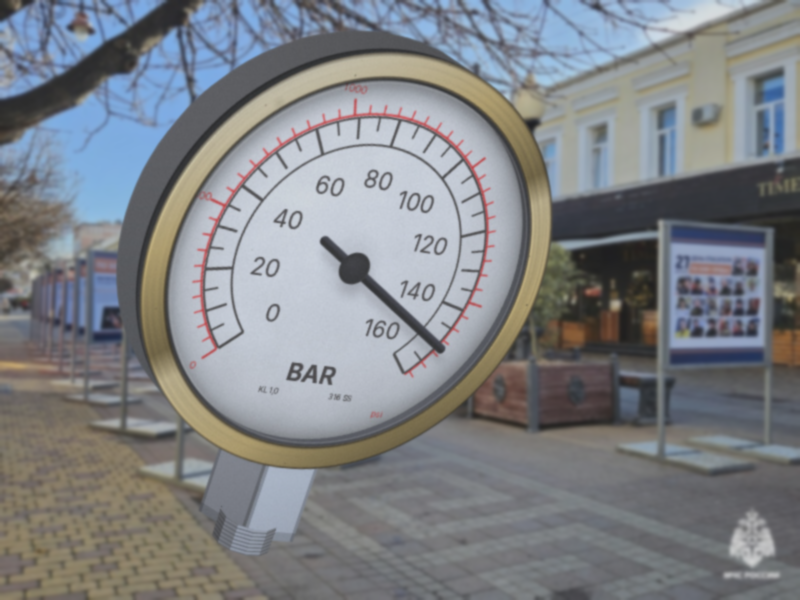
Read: 150 bar
